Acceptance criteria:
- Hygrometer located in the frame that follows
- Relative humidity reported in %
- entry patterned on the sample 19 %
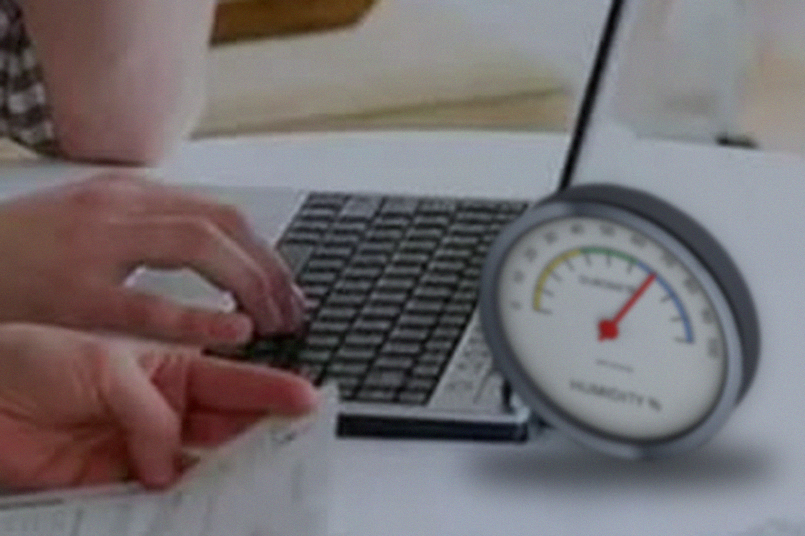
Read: 70 %
